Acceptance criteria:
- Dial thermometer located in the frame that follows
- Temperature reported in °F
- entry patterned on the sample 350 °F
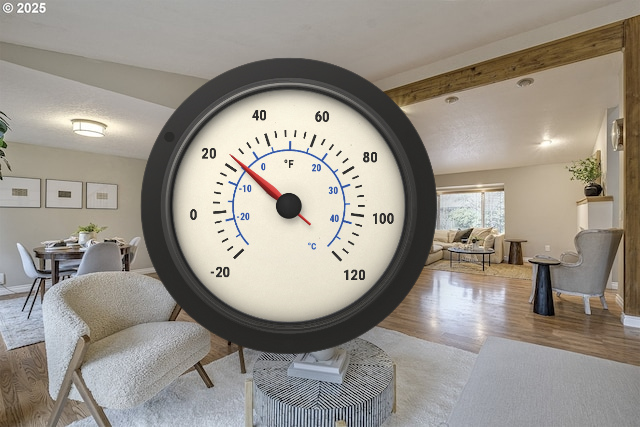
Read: 24 °F
